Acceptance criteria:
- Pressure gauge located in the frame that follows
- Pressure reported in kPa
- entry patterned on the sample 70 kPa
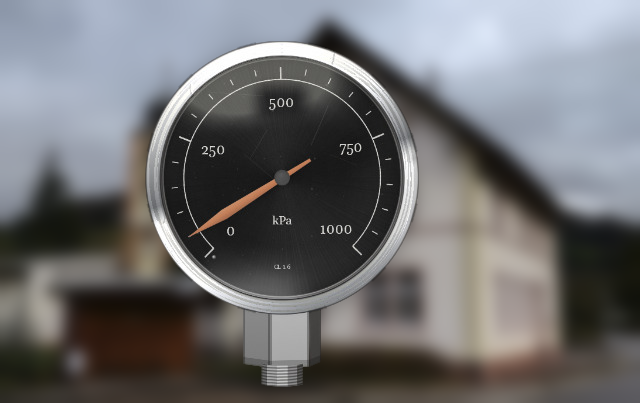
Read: 50 kPa
